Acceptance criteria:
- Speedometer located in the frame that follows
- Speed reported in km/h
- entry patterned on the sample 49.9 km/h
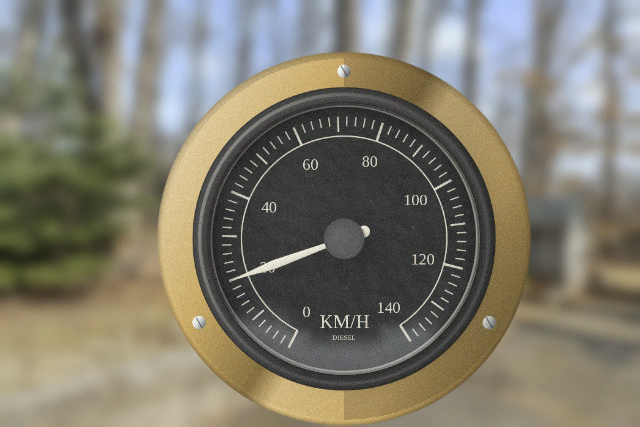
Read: 20 km/h
